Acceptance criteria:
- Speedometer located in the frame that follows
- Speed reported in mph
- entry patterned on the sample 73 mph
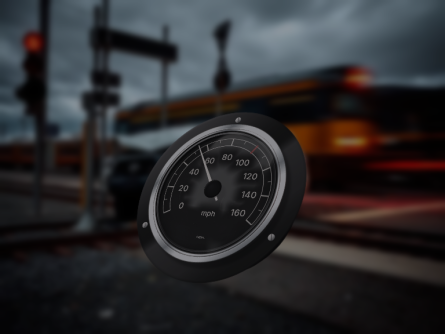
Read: 55 mph
